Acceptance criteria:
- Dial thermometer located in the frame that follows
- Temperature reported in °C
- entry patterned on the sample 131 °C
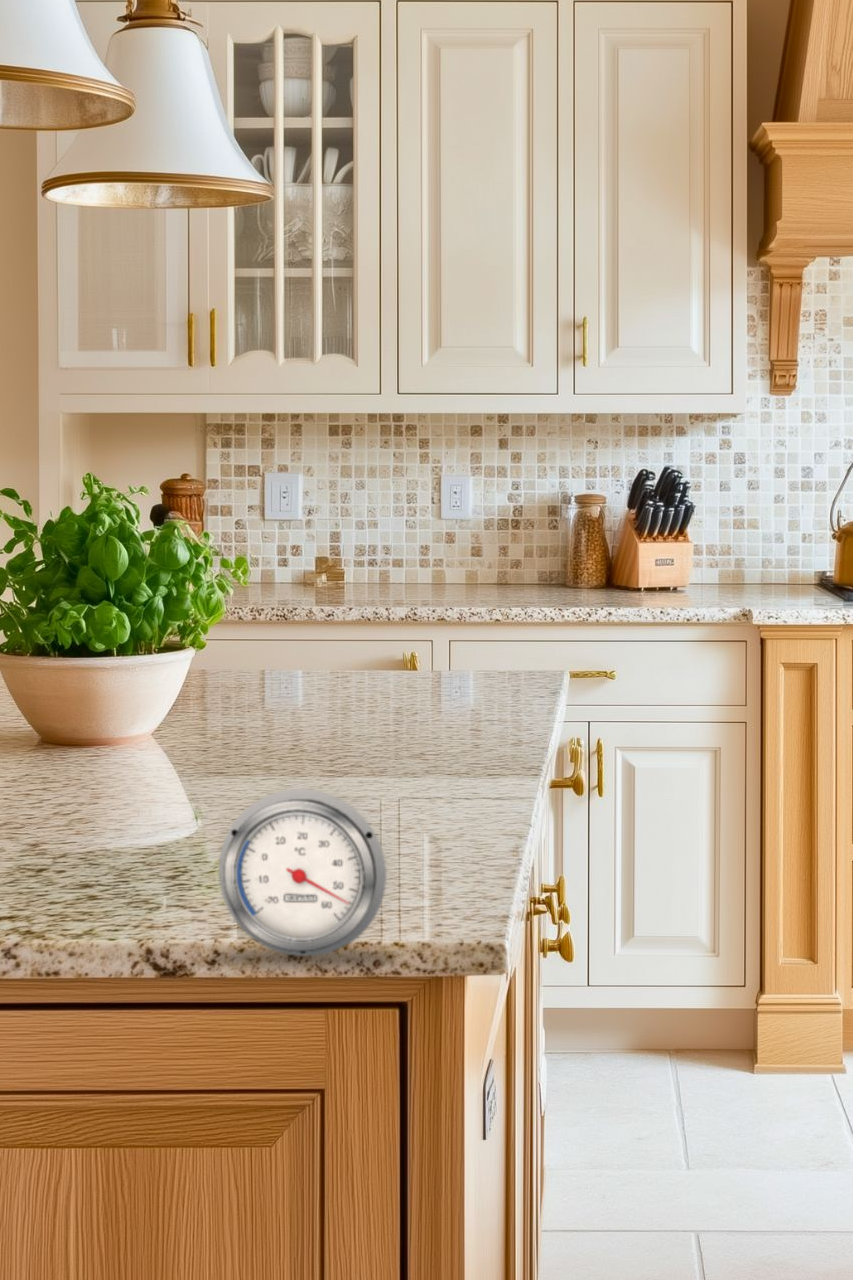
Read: 54 °C
